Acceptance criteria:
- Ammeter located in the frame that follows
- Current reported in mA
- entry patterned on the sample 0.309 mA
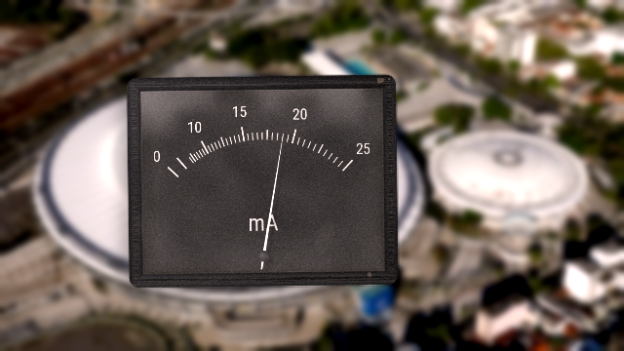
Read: 19 mA
